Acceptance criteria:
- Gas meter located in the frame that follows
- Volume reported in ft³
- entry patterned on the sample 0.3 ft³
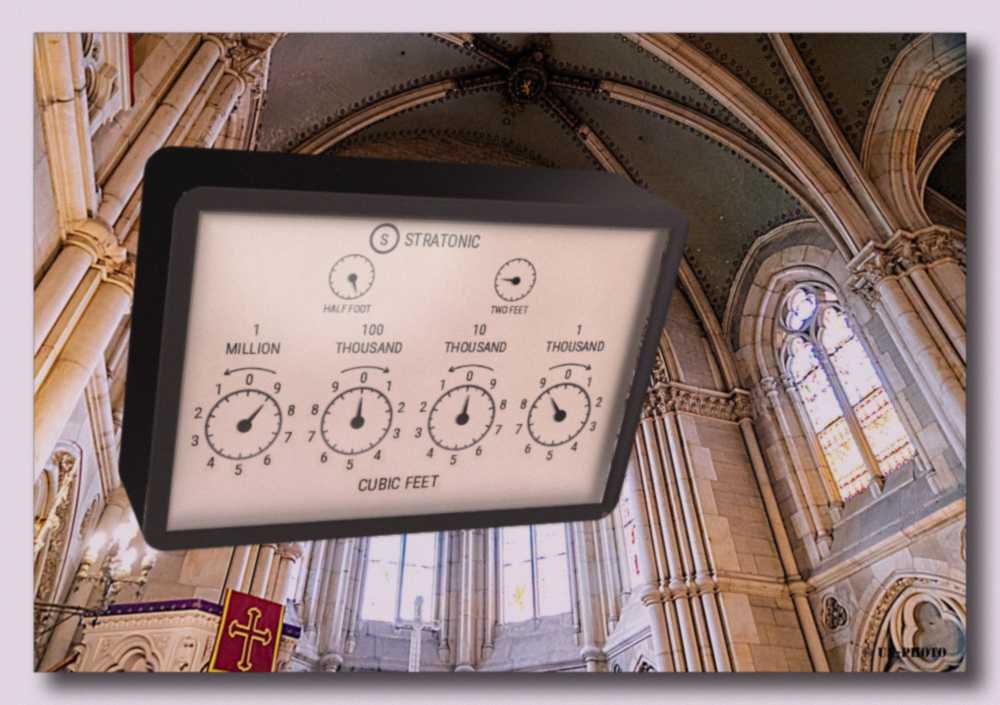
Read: 899900 ft³
